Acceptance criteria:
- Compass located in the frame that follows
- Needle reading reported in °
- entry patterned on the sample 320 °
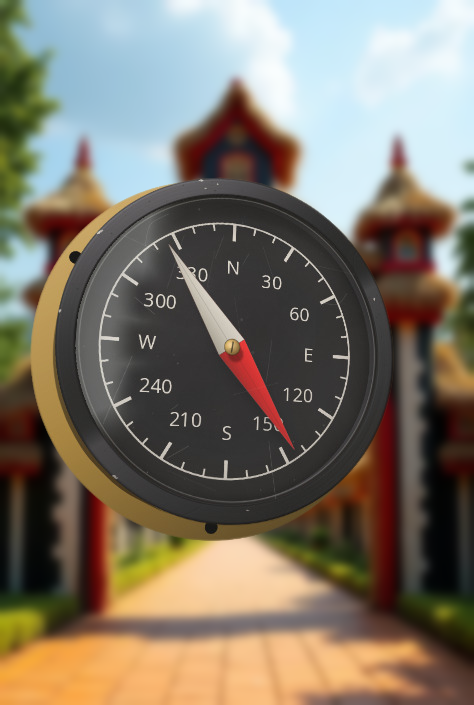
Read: 145 °
